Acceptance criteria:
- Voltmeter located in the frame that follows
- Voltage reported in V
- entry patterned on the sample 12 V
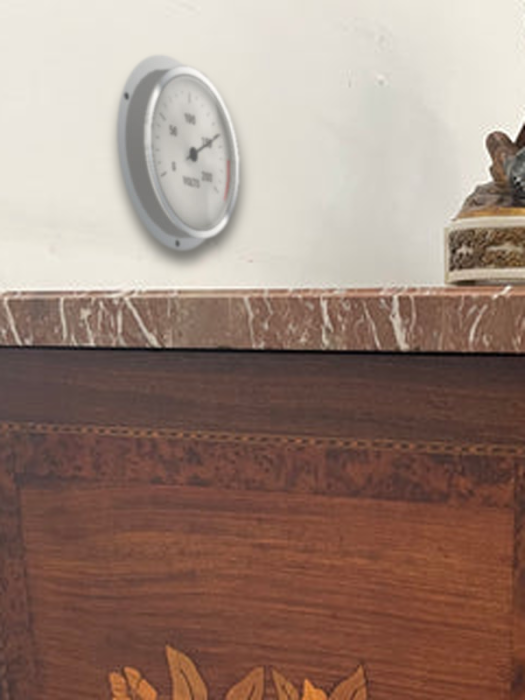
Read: 150 V
